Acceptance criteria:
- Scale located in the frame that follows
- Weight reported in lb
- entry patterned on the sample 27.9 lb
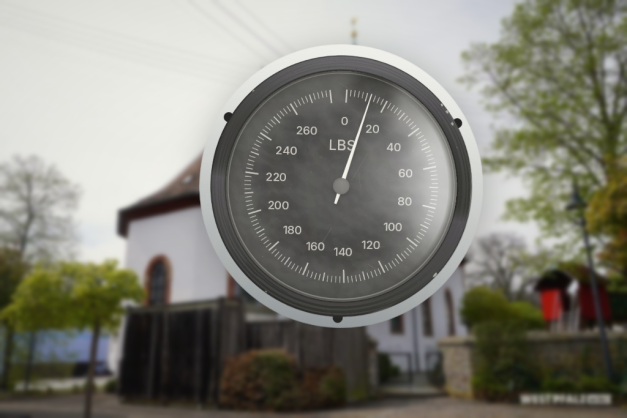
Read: 12 lb
